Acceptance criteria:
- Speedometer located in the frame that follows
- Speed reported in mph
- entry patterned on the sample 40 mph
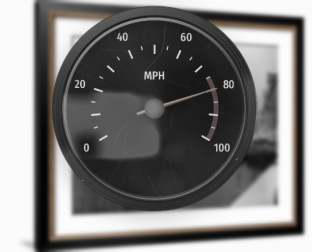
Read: 80 mph
